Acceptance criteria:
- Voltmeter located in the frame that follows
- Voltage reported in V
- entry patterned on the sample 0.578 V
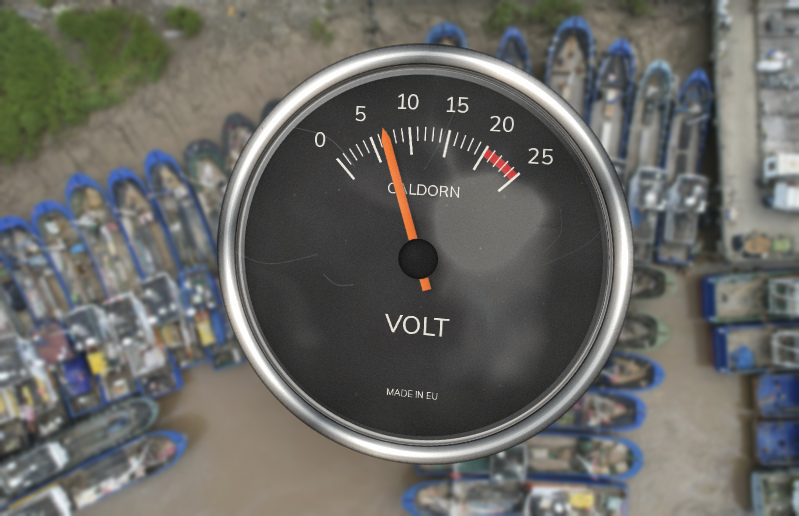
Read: 7 V
